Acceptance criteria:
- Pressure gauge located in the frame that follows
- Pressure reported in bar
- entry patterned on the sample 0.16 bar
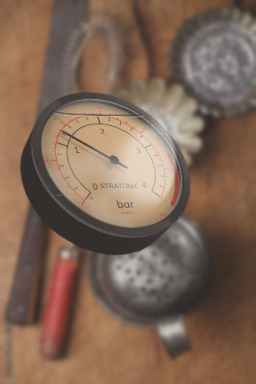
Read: 1.2 bar
